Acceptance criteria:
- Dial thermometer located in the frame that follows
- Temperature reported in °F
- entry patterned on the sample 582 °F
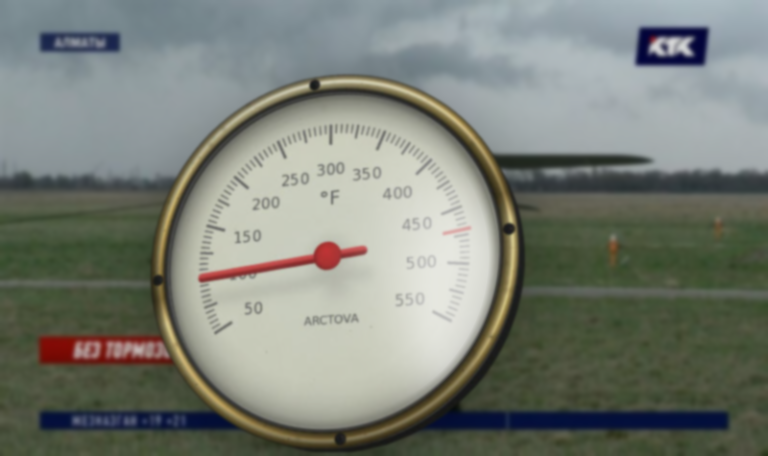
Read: 100 °F
